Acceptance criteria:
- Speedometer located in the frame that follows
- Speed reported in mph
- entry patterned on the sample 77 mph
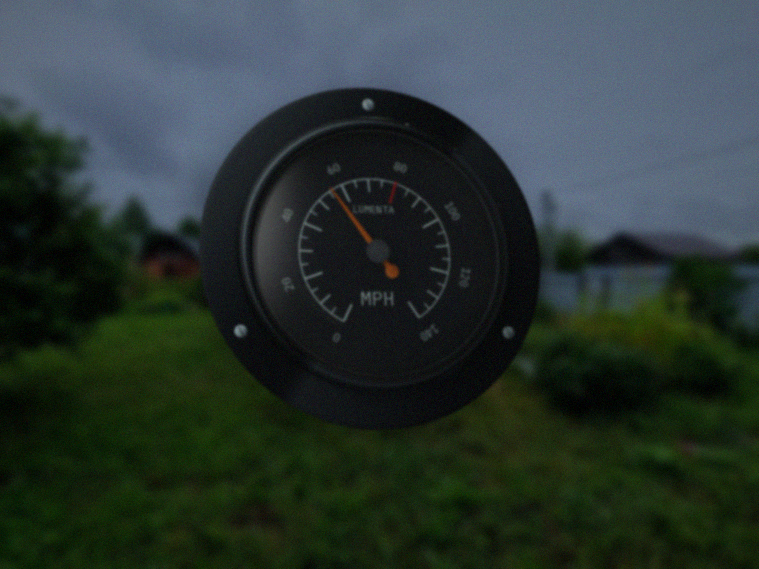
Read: 55 mph
